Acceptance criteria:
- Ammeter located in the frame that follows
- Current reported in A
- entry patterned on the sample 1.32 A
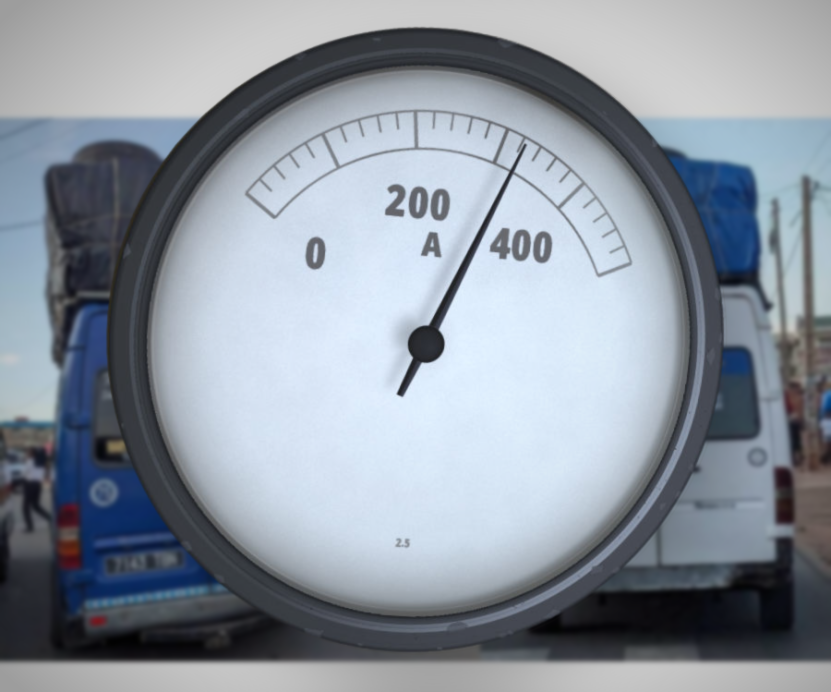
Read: 320 A
